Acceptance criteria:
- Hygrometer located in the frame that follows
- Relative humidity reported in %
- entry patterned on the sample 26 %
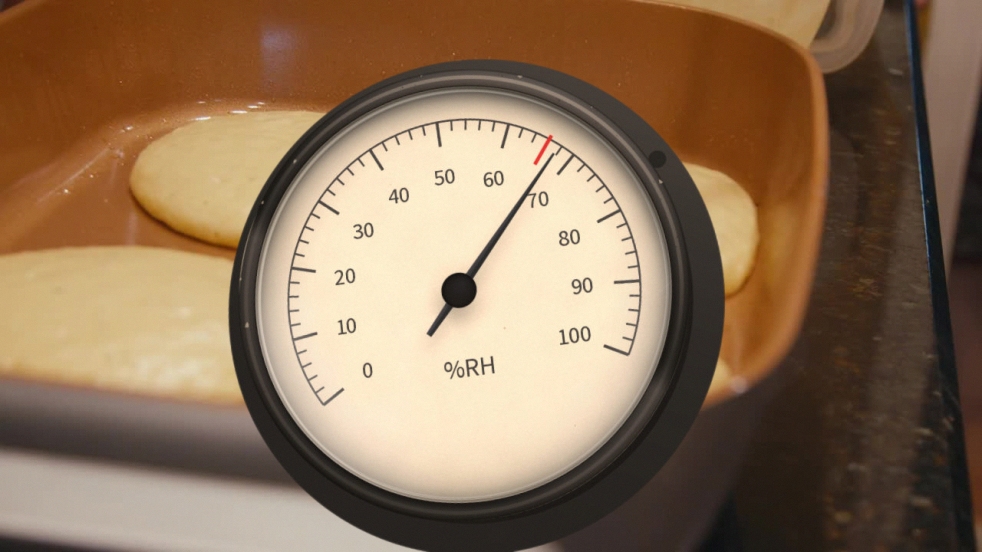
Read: 68 %
